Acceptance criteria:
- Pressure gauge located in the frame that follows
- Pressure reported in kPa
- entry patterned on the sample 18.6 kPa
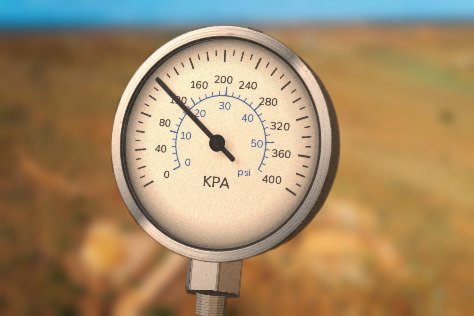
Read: 120 kPa
